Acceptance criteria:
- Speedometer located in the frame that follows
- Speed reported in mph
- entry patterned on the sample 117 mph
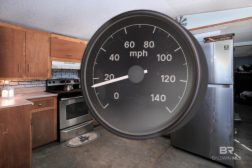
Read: 15 mph
